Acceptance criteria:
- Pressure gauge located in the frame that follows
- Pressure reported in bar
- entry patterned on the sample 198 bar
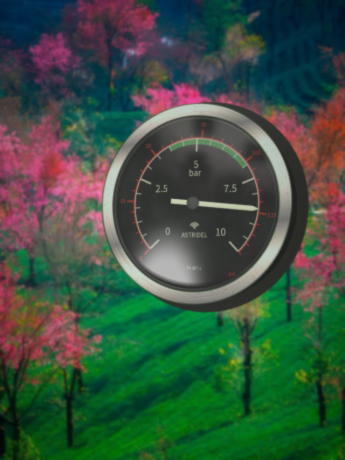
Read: 8.5 bar
